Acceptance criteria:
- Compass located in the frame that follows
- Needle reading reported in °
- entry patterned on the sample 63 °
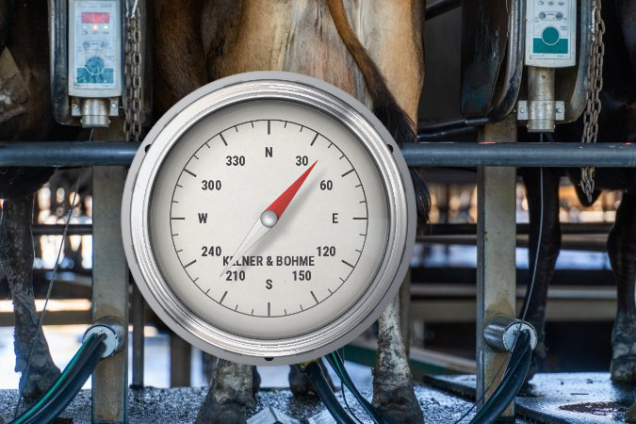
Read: 40 °
